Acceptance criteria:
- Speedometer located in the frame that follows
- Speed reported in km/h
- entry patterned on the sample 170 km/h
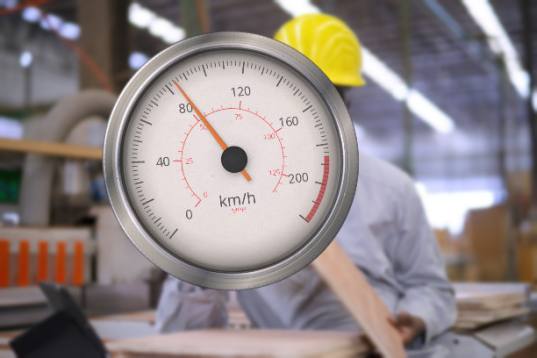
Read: 84 km/h
